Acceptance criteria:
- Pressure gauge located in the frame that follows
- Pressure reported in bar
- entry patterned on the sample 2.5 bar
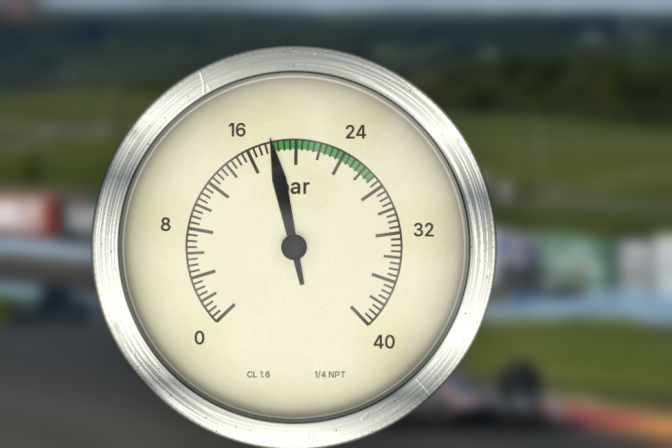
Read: 18 bar
